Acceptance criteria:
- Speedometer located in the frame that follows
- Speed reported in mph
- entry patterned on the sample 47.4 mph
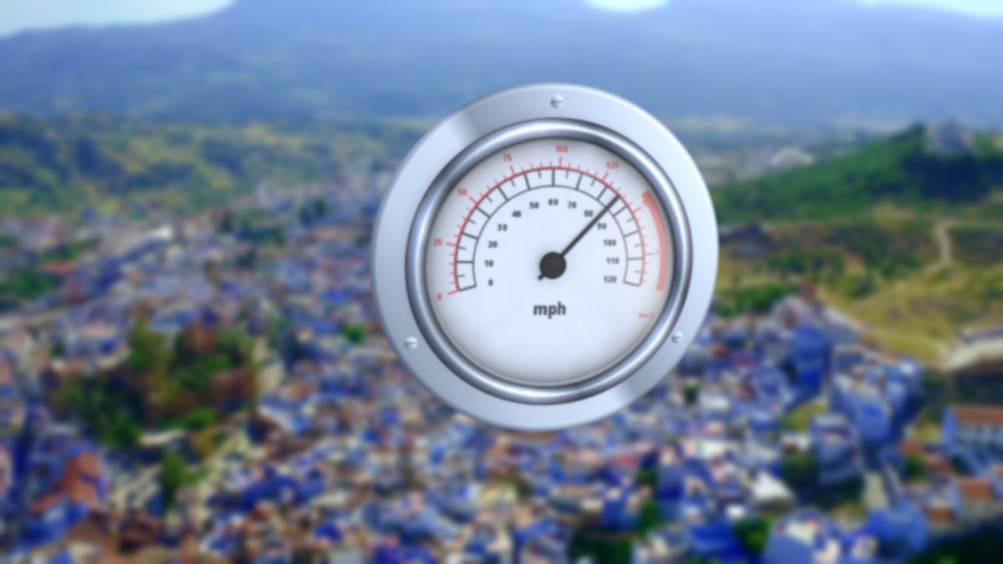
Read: 85 mph
